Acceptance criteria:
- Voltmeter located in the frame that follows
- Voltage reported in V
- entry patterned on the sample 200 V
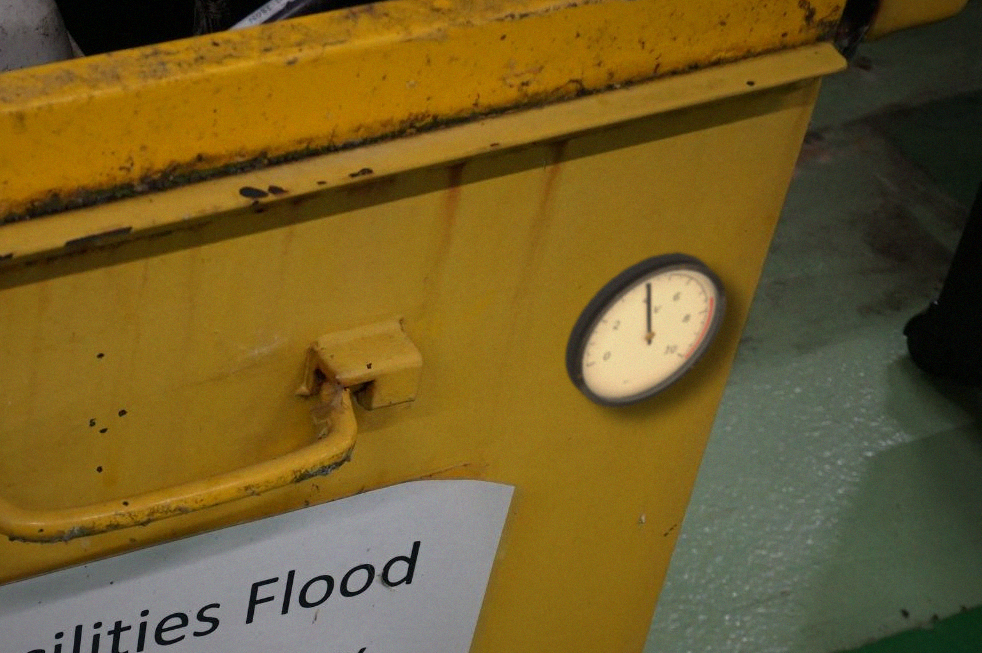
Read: 4 V
